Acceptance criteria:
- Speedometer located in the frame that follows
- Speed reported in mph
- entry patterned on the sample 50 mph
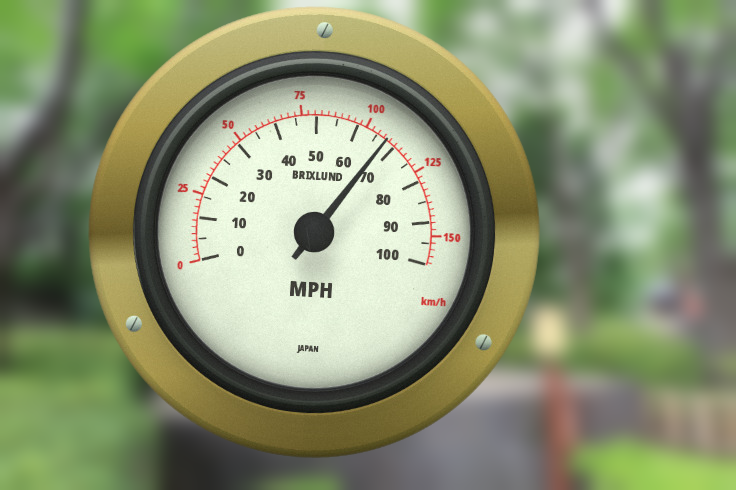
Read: 67.5 mph
